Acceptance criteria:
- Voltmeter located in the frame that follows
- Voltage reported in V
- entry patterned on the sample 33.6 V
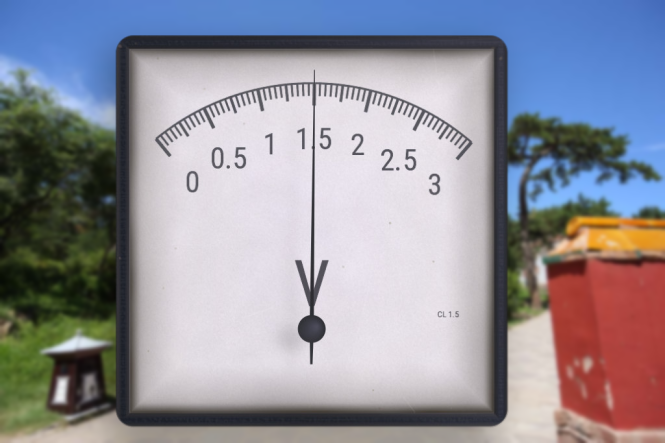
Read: 1.5 V
